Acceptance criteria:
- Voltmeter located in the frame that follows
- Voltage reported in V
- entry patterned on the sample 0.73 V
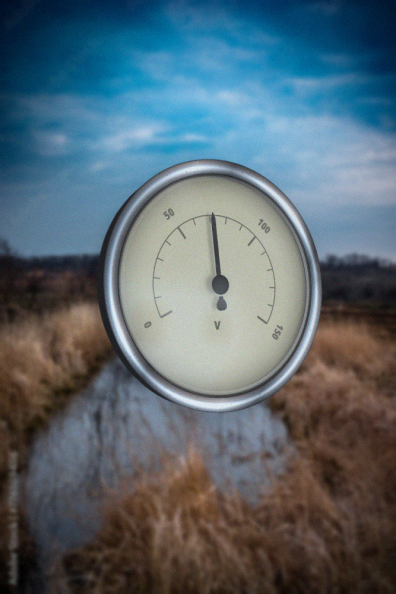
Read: 70 V
